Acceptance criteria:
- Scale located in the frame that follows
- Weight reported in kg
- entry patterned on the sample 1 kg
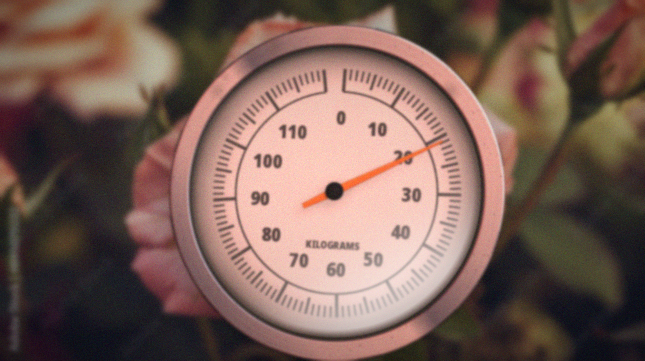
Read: 21 kg
